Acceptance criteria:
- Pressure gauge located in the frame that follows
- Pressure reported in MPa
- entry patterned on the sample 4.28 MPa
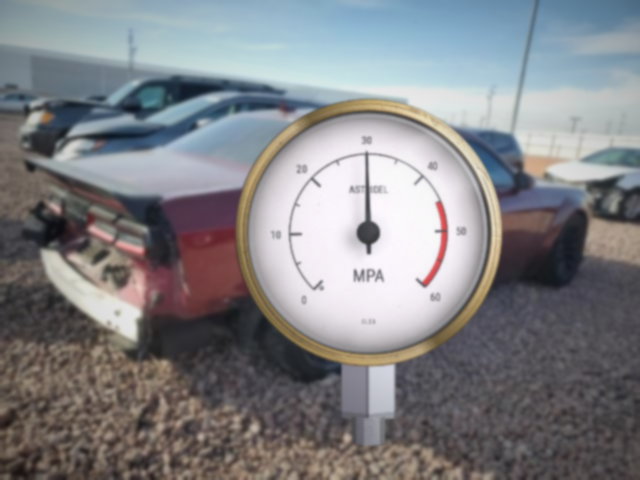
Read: 30 MPa
